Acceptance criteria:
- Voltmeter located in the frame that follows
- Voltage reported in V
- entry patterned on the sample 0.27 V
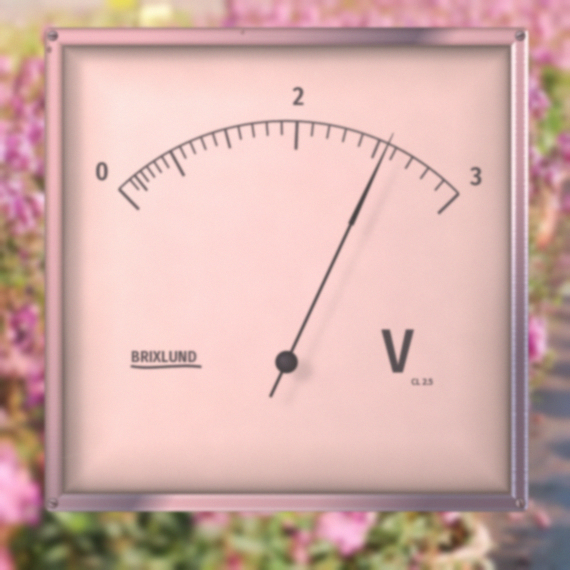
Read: 2.55 V
